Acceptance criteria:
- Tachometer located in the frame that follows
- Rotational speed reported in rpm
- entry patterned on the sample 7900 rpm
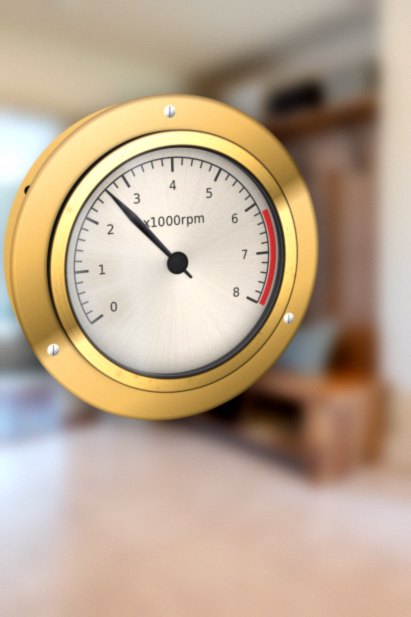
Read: 2600 rpm
